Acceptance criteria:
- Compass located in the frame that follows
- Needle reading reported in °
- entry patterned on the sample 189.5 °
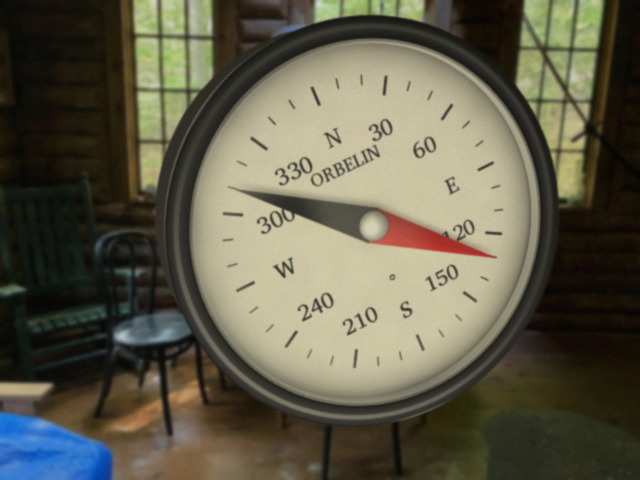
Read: 130 °
